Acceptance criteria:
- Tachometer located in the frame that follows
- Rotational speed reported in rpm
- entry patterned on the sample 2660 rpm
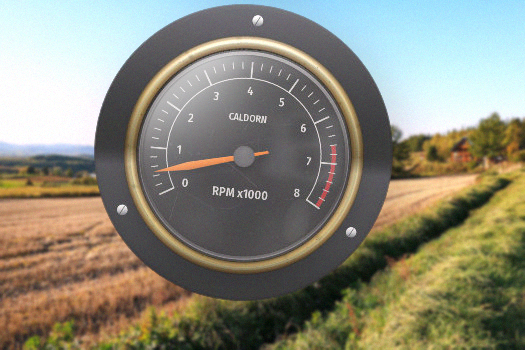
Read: 500 rpm
